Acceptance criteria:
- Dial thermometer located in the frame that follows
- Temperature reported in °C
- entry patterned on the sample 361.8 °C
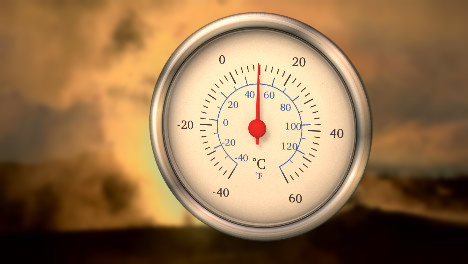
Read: 10 °C
